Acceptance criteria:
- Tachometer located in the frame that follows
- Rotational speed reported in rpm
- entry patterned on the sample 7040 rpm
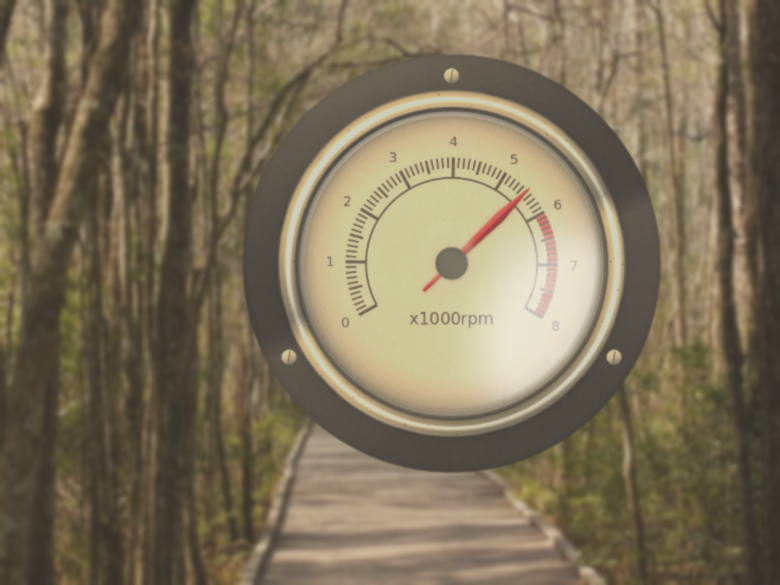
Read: 5500 rpm
